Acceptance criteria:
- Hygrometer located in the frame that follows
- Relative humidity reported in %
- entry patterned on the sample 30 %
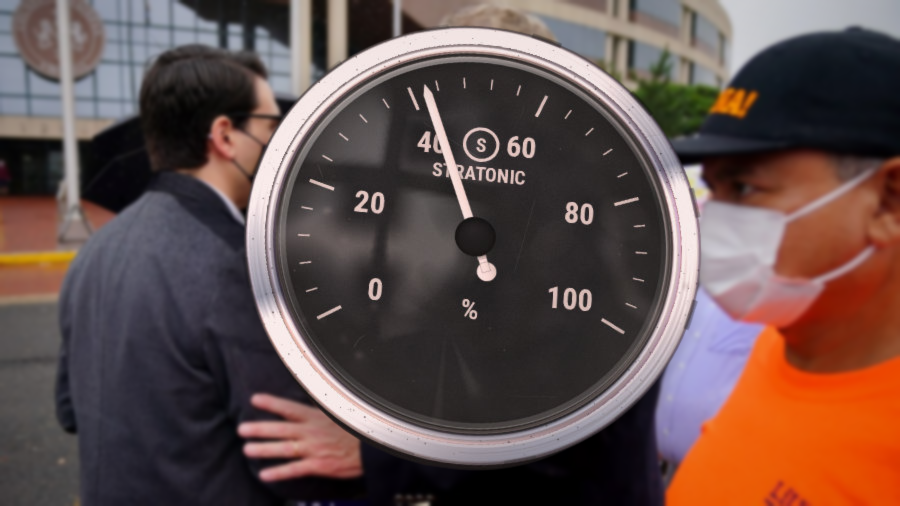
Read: 42 %
